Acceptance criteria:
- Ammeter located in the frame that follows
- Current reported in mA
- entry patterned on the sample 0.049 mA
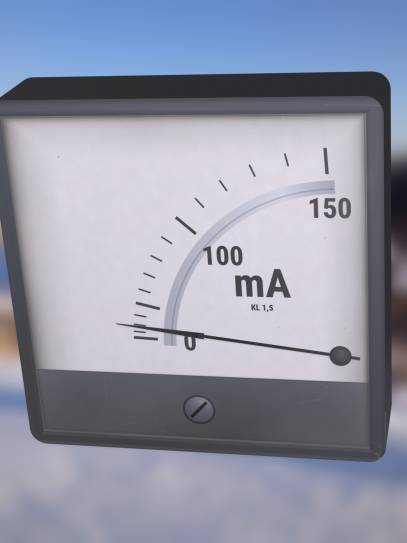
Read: 30 mA
